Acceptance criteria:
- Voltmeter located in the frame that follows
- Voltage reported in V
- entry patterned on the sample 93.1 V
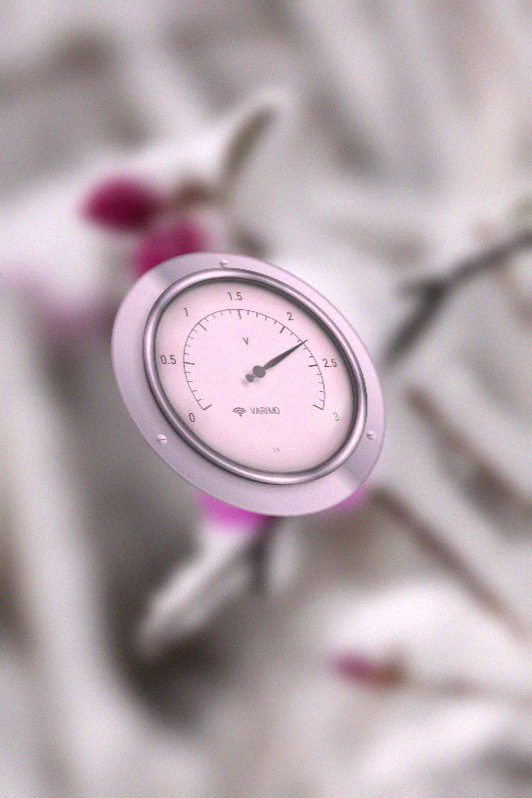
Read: 2.25 V
